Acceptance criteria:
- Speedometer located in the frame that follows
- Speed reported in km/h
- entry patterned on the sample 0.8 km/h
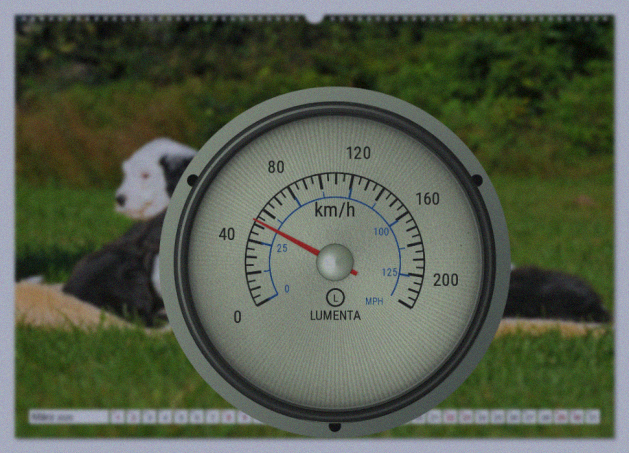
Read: 52.5 km/h
